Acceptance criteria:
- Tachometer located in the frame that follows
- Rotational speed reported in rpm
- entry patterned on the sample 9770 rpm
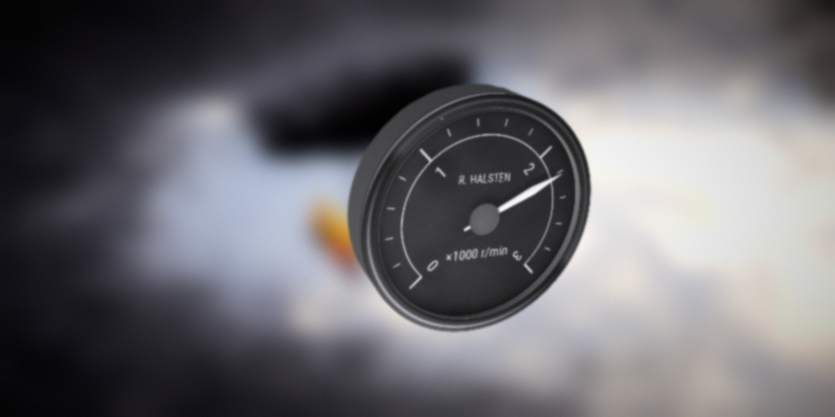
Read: 2200 rpm
